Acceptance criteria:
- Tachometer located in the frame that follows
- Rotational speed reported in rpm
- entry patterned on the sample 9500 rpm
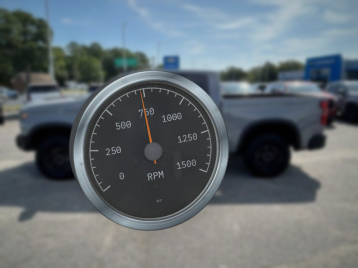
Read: 725 rpm
